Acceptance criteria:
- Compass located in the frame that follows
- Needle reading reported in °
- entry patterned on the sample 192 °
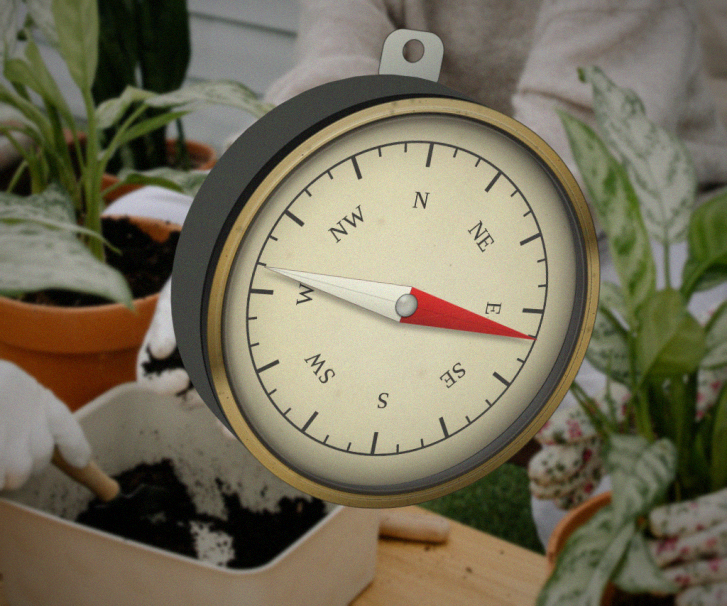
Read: 100 °
